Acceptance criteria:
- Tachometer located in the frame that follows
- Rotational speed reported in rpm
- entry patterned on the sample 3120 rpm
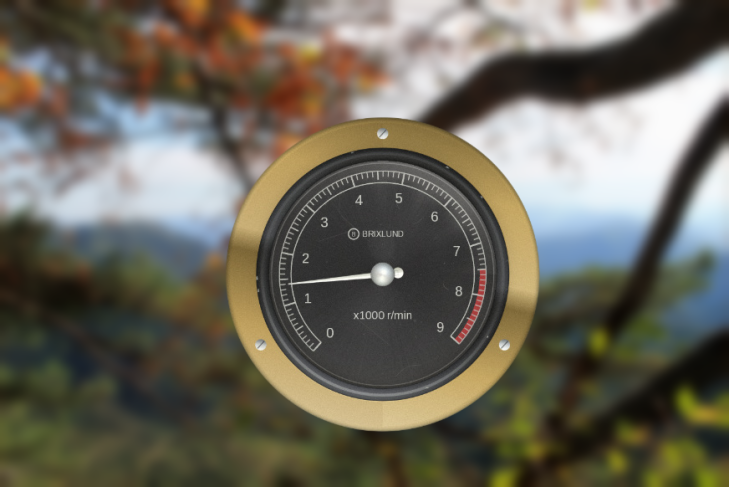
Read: 1400 rpm
